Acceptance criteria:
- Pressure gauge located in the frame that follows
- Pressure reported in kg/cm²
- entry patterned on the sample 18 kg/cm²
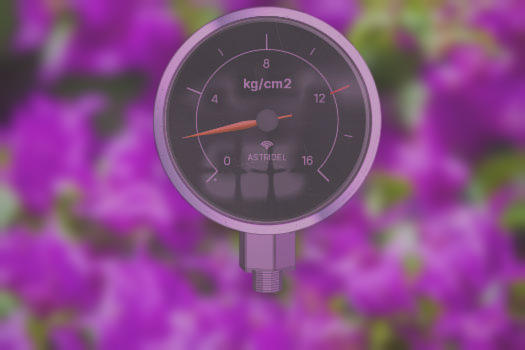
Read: 2 kg/cm²
